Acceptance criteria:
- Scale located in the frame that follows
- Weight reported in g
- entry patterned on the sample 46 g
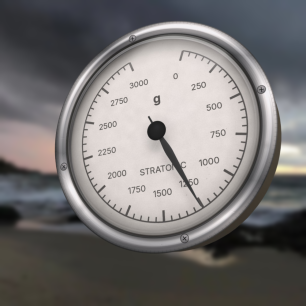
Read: 1250 g
